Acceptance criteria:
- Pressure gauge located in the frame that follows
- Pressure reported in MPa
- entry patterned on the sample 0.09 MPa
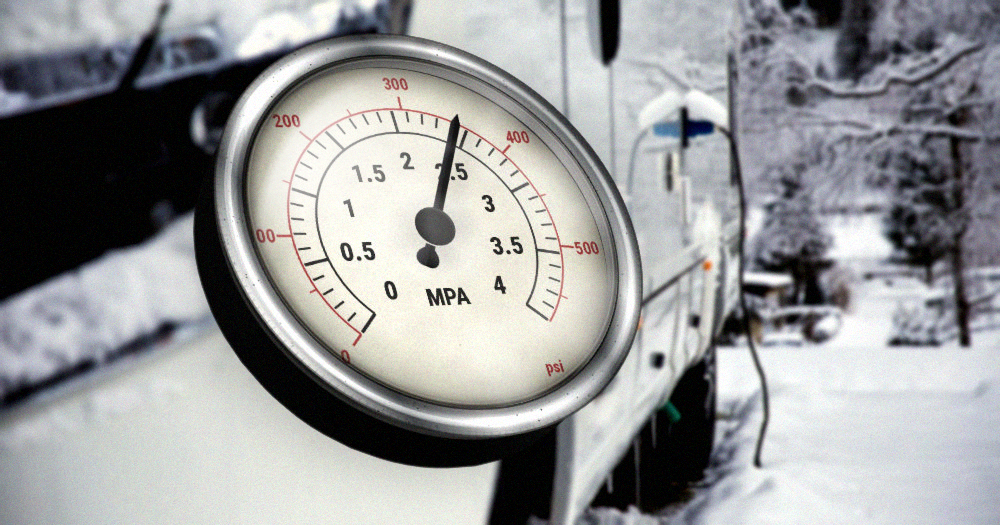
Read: 2.4 MPa
